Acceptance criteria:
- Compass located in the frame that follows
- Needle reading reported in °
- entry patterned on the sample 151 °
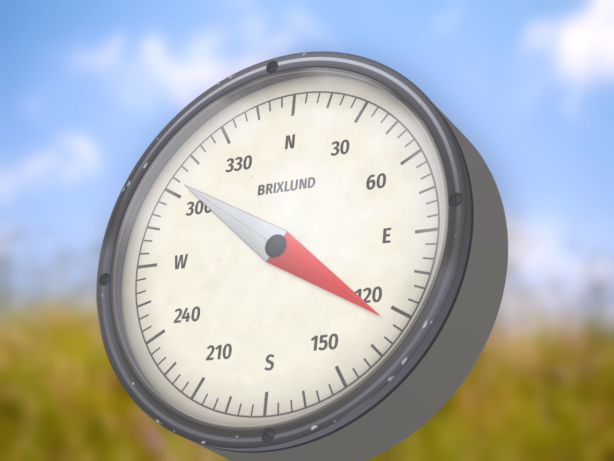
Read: 125 °
